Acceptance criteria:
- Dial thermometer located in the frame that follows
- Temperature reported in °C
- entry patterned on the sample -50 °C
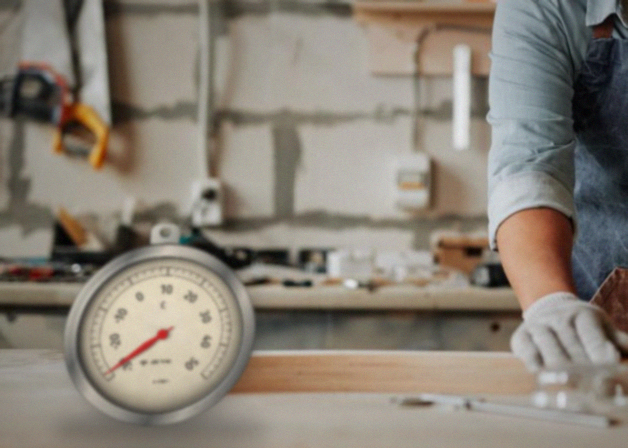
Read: -28 °C
